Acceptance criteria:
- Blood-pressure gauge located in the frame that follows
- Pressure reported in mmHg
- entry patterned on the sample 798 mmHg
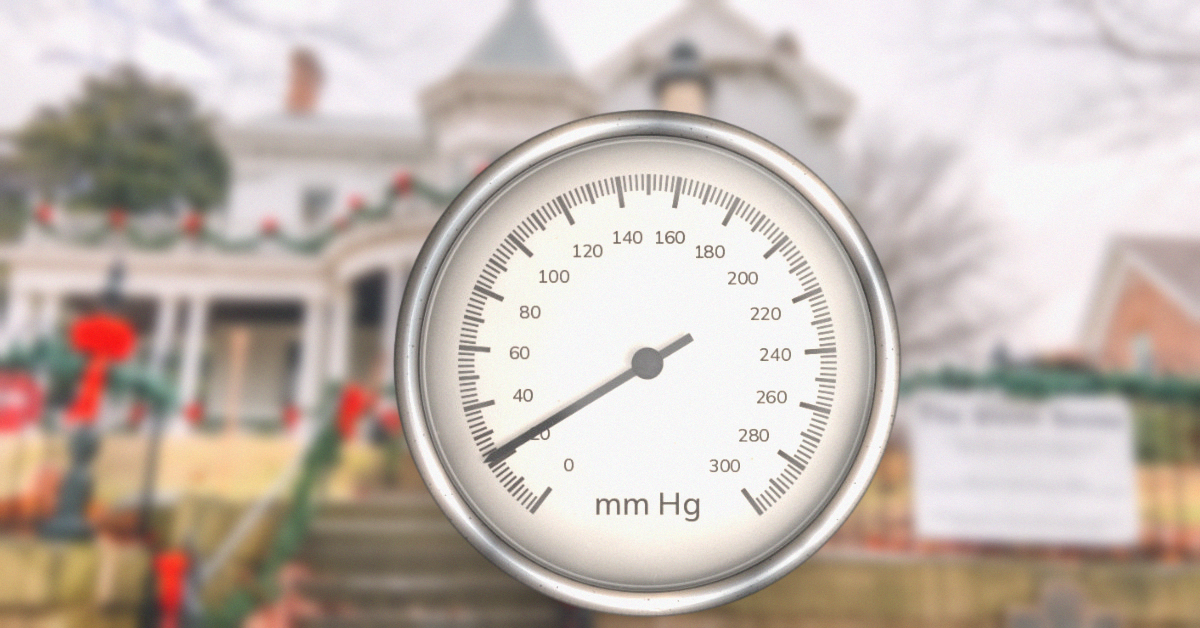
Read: 22 mmHg
